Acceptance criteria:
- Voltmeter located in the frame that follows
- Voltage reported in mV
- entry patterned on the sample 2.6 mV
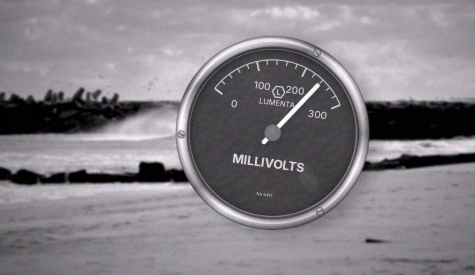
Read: 240 mV
